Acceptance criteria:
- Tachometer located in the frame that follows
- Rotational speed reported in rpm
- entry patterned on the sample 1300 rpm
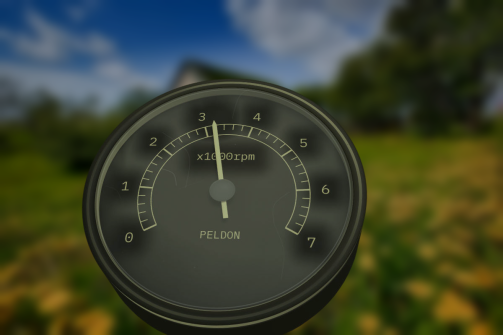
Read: 3200 rpm
